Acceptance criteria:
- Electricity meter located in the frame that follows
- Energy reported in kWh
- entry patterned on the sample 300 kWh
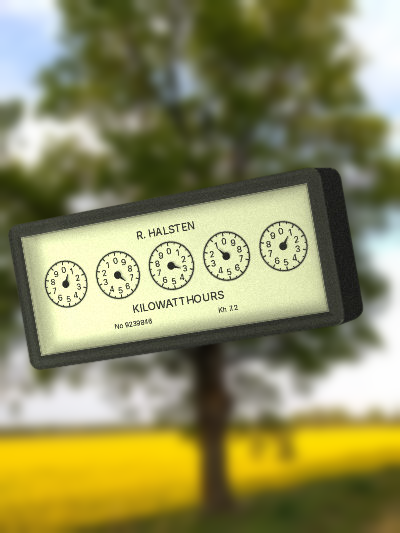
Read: 6311 kWh
